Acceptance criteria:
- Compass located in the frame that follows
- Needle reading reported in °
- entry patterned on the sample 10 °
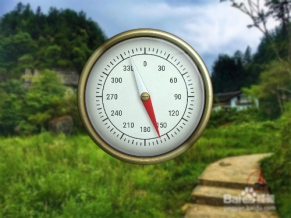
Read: 160 °
